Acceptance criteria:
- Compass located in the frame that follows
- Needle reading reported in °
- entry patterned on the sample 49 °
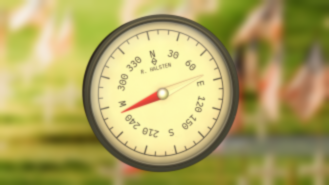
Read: 260 °
